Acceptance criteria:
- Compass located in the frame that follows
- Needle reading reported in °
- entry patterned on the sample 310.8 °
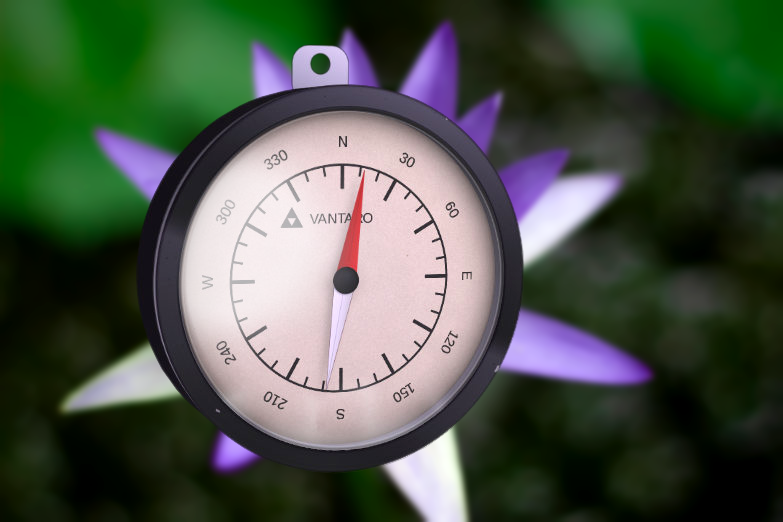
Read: 10 °
